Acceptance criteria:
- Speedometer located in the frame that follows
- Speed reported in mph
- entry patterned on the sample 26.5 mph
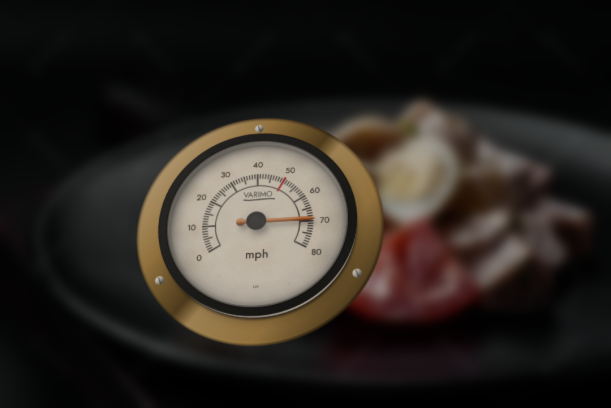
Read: 70 mph
